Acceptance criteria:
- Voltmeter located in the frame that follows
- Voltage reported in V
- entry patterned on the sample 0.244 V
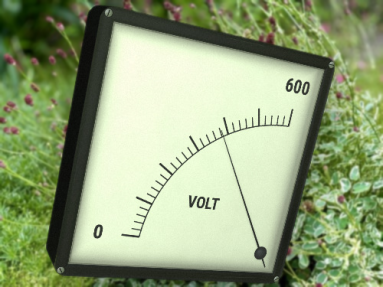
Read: 380 V
